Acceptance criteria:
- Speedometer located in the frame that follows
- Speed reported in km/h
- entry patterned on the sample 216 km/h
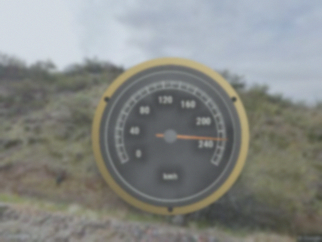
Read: 230 km/h
